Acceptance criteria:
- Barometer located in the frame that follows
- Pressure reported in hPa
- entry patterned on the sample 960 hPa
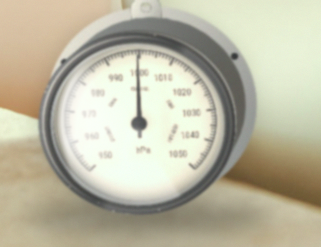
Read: 1000 hPa
